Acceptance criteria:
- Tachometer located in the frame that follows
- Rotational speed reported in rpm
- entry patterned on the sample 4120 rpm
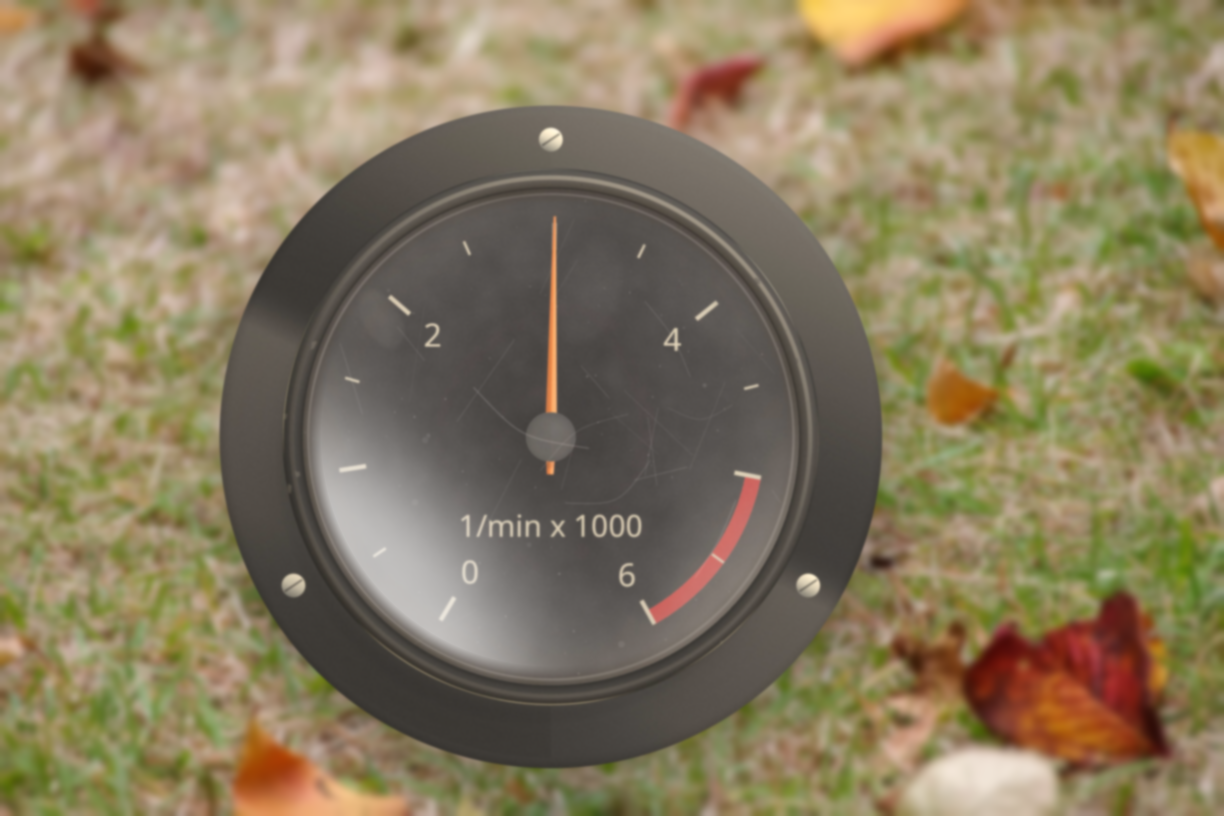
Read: 3000 rpm
